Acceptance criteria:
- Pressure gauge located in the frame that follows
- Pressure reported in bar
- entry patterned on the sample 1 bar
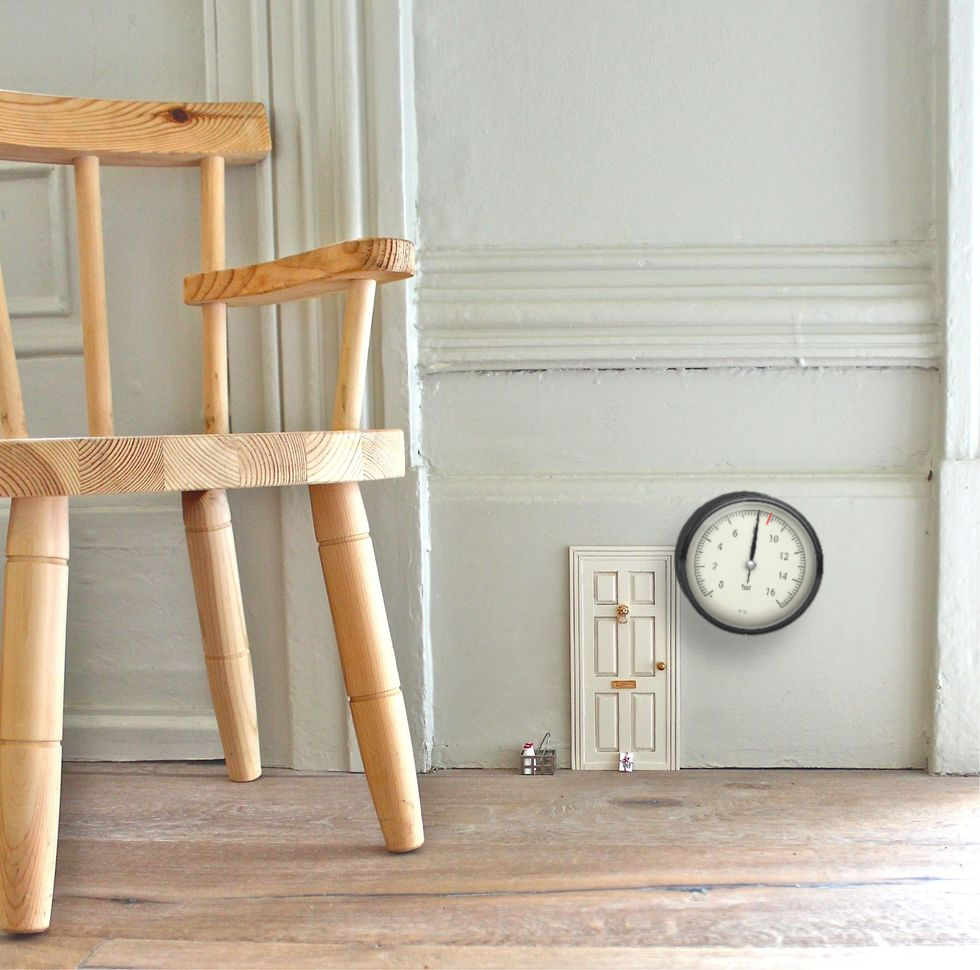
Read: 8 bar
